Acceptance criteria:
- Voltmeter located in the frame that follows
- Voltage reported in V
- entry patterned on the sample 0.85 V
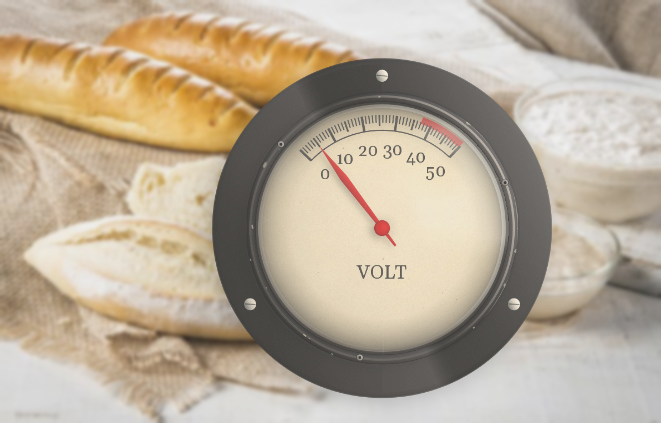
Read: 5 V
